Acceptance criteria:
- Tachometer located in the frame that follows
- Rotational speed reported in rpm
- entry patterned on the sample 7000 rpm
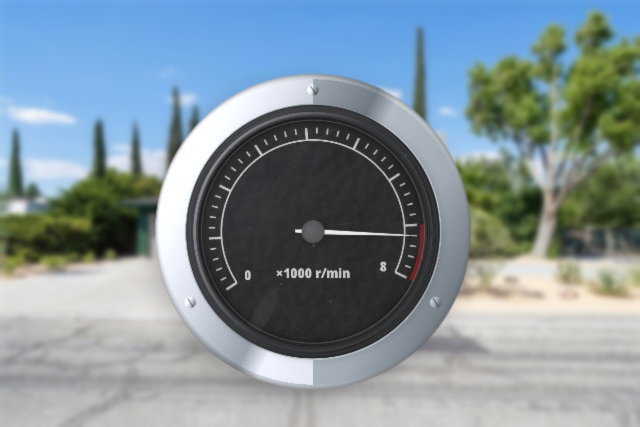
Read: 7200 rpm
